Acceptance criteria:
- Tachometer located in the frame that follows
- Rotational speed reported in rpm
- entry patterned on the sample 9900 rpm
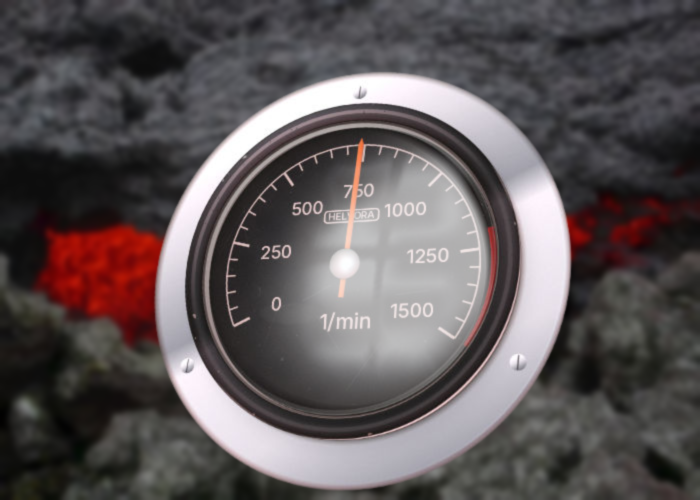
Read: 750 rpm
